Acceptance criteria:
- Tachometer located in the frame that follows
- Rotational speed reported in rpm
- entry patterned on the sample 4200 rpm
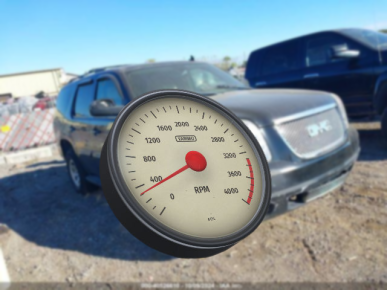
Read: 300 rpm
